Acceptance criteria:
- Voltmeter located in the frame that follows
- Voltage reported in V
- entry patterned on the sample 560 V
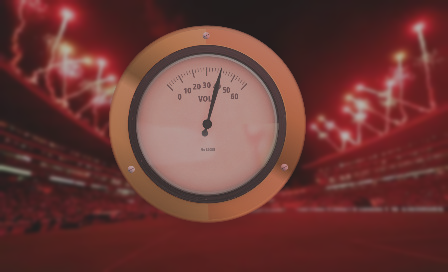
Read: 40 V
